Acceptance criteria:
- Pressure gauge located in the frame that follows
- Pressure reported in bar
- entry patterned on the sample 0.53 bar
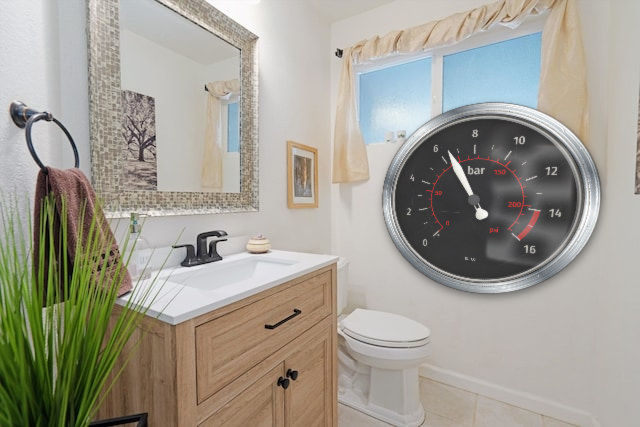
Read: 6.5 bar
